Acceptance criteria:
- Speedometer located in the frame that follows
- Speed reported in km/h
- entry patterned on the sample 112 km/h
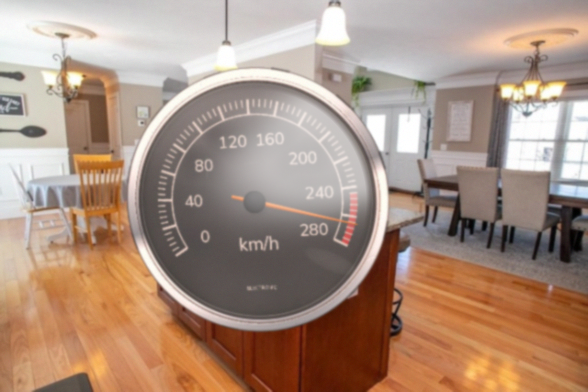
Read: 264 km/h
